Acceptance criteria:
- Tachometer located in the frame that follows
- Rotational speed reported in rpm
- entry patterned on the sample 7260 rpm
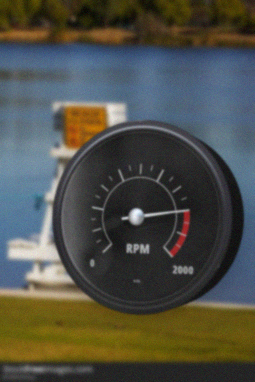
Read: 1600 rpm
